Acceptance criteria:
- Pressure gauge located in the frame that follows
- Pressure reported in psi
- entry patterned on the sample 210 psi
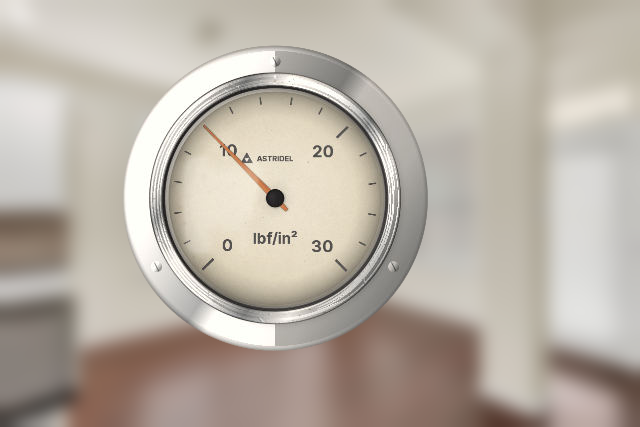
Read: 10 psi
